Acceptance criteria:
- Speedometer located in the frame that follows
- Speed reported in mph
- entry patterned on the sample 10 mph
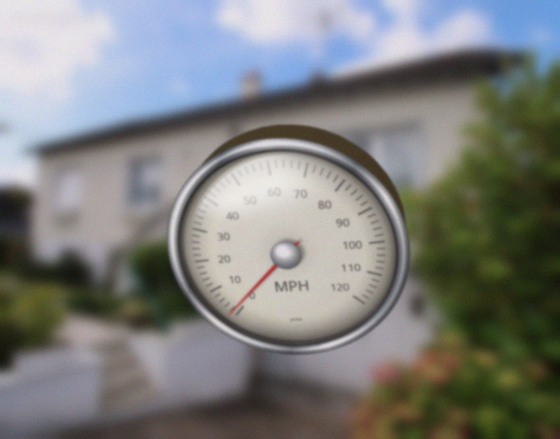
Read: 2 mph
